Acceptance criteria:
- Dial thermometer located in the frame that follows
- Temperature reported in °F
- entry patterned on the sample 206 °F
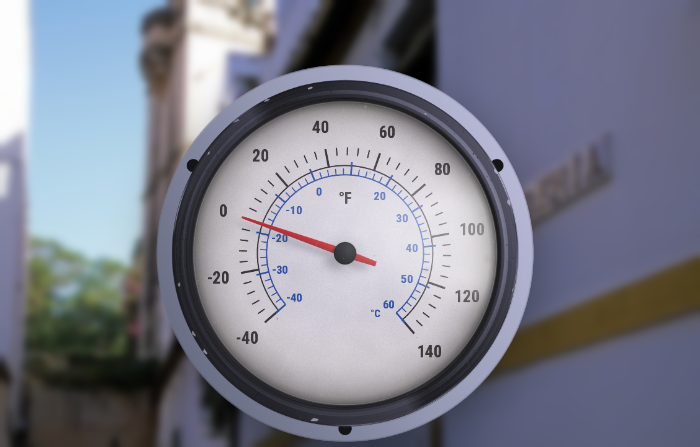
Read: 0 °F
